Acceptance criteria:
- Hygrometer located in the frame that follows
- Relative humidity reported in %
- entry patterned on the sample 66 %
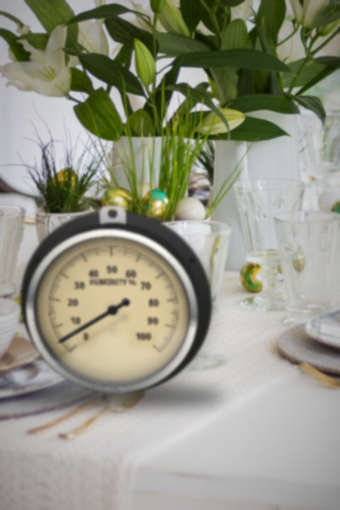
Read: 5 %
